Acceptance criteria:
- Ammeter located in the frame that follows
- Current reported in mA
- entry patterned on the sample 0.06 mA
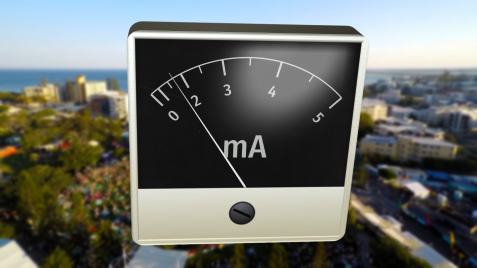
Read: 1.75 mA
